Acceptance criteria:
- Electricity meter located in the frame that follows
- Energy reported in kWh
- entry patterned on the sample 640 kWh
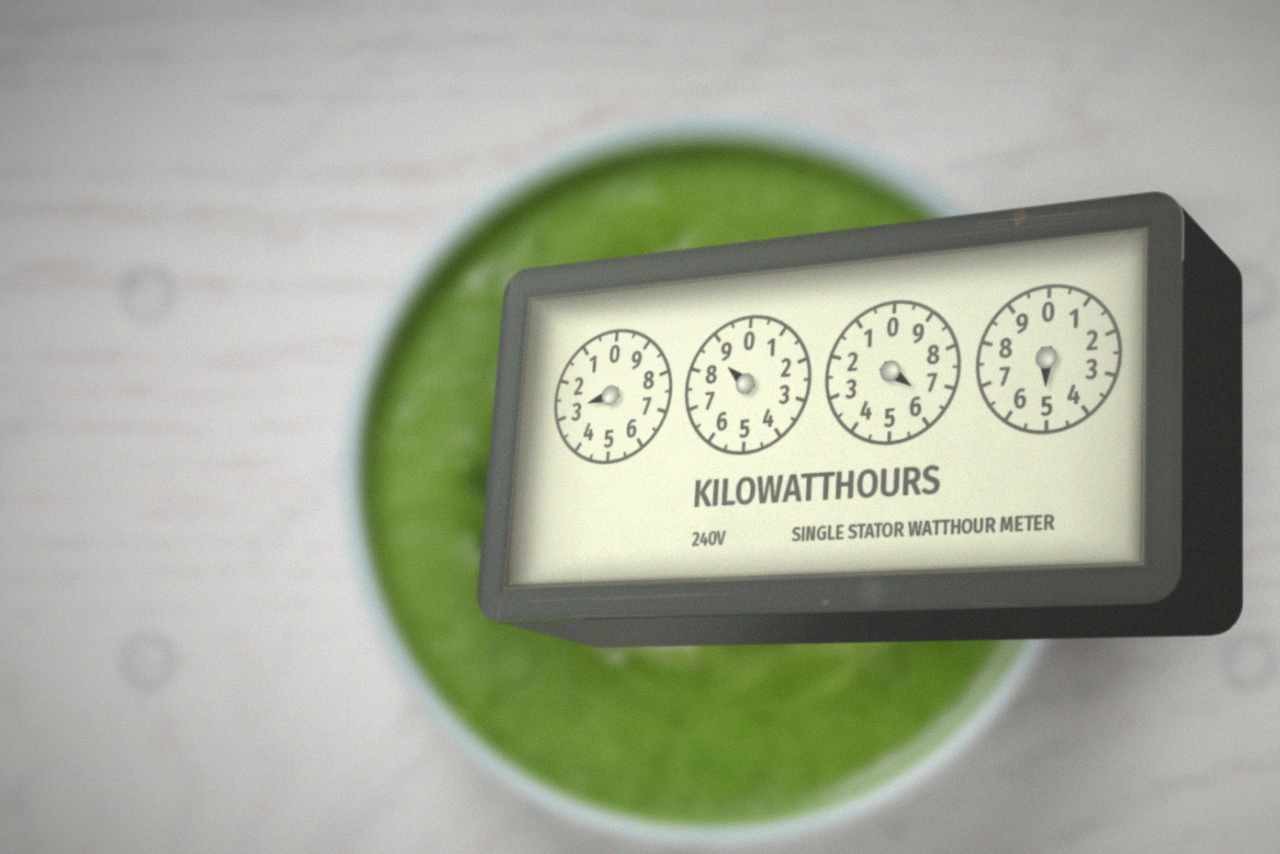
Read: 2865 kWh
